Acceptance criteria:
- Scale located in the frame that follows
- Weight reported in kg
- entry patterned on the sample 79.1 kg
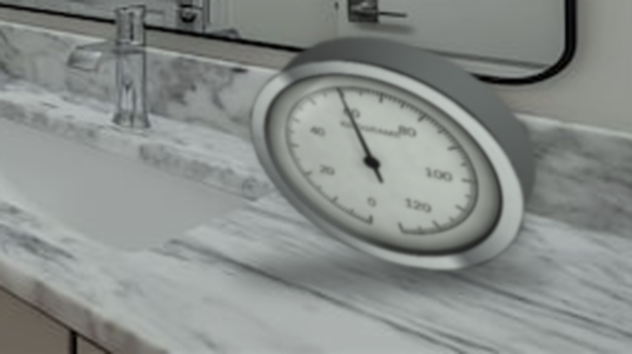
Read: 60 kg
